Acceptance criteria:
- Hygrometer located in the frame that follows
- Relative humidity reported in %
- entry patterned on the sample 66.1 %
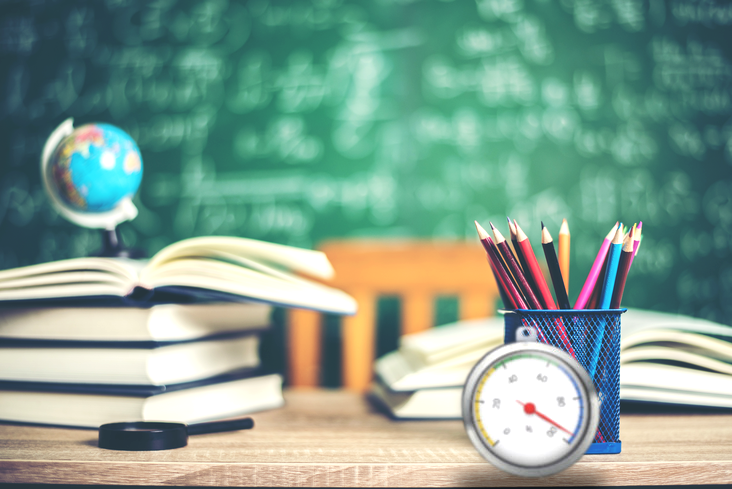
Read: 96 %
